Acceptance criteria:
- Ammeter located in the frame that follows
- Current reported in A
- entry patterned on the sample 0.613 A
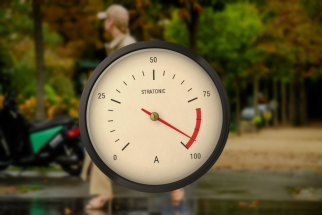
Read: 95 A
